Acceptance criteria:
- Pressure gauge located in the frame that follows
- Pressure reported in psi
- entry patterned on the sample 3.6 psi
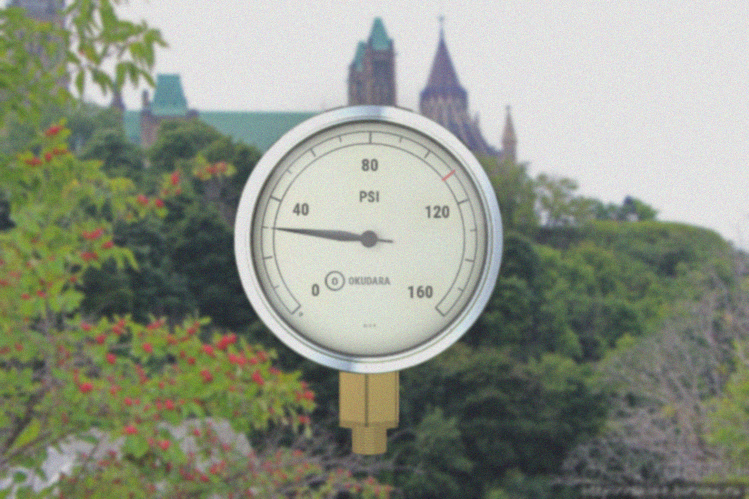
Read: 30 psi
